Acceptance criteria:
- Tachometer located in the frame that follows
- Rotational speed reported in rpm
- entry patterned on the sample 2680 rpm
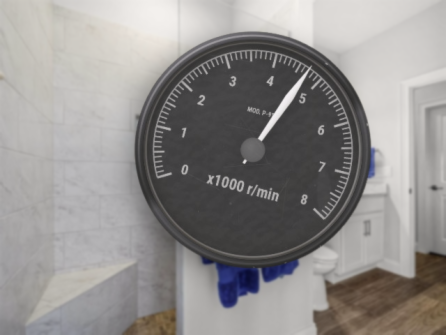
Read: 4700 rpm
